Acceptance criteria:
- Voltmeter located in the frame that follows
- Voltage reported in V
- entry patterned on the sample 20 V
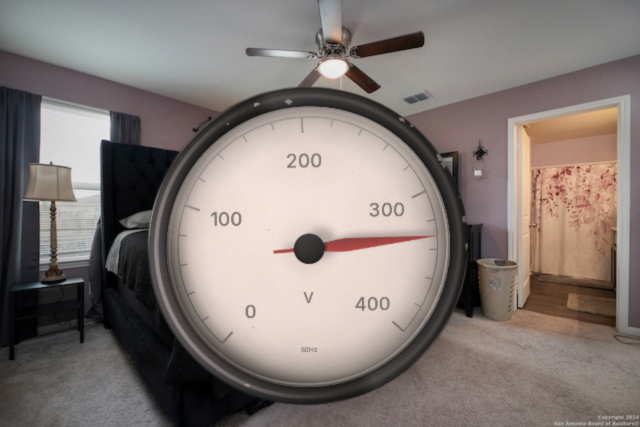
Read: 330 V
